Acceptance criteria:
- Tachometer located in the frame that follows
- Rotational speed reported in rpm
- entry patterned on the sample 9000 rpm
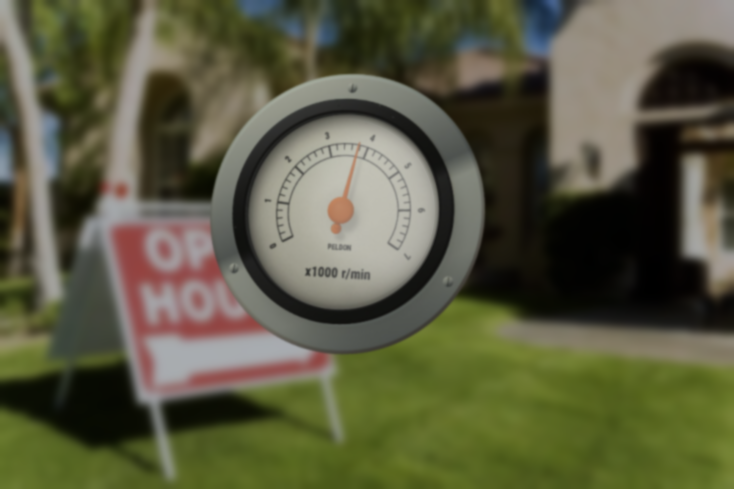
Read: 3800 rpm
